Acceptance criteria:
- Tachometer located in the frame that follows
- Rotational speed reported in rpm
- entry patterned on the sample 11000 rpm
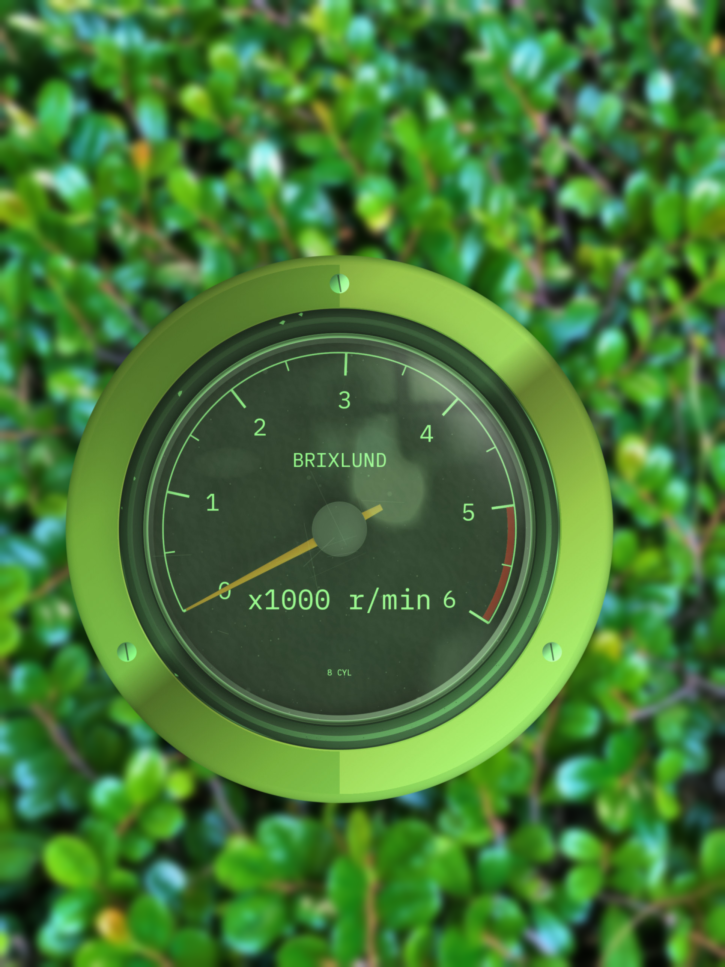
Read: 0 rpm
